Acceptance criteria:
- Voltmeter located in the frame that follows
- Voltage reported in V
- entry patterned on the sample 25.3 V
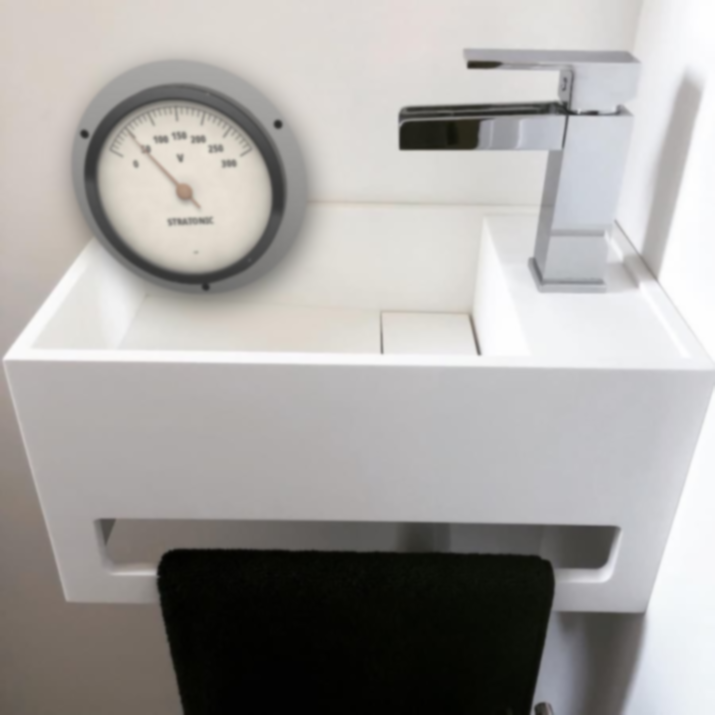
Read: 50 V
